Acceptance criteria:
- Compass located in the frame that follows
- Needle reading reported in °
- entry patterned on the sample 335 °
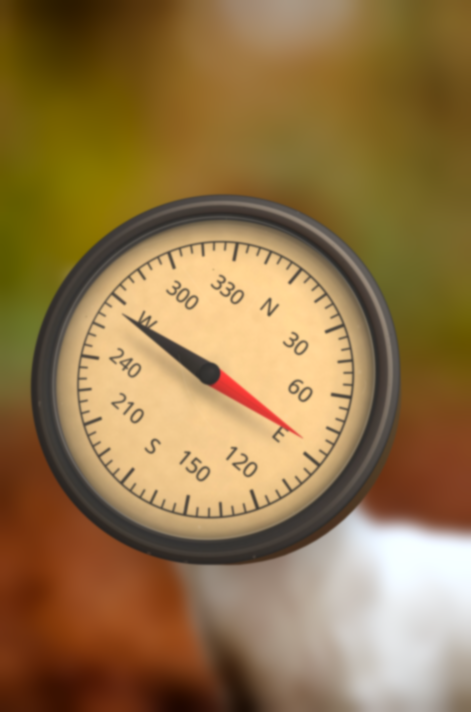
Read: 85 °
